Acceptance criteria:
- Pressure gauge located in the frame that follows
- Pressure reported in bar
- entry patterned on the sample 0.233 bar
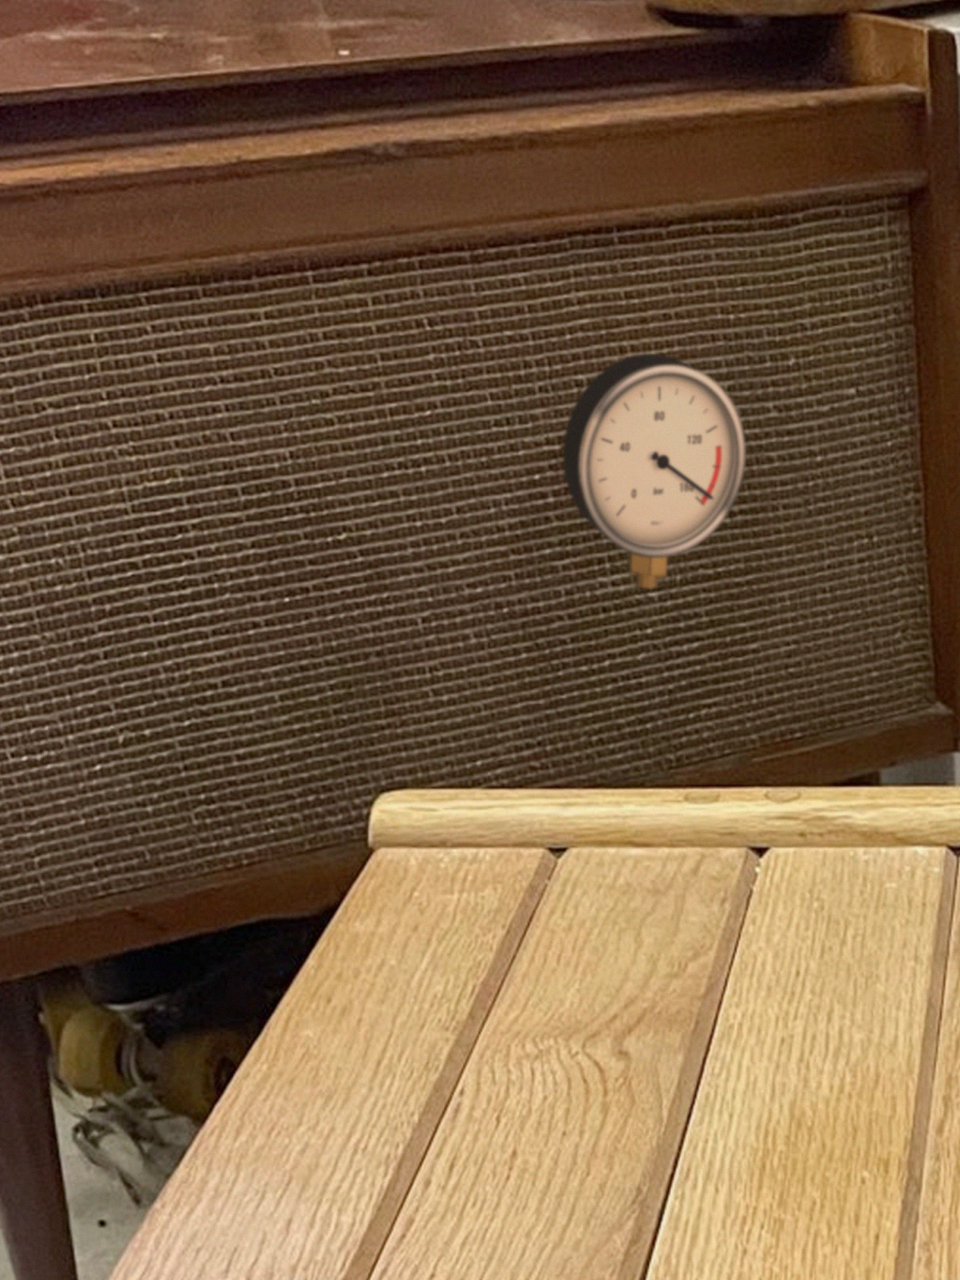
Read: 155 bar
